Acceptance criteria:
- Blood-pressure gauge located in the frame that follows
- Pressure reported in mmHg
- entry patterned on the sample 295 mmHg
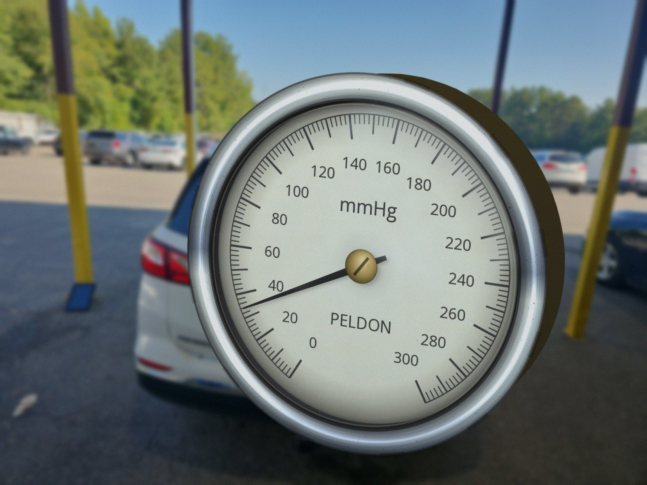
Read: 34 mmHg
